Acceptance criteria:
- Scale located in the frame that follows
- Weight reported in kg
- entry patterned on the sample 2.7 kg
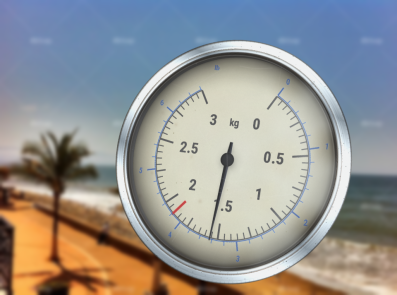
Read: 1.55 kg
